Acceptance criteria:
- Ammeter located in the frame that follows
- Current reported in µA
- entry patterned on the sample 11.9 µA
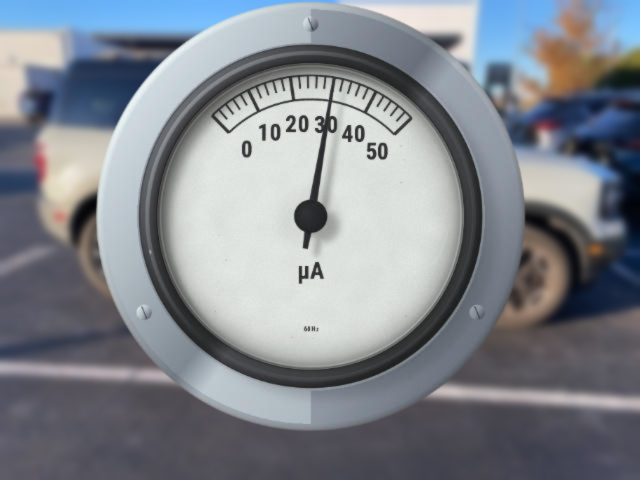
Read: 30 µA
